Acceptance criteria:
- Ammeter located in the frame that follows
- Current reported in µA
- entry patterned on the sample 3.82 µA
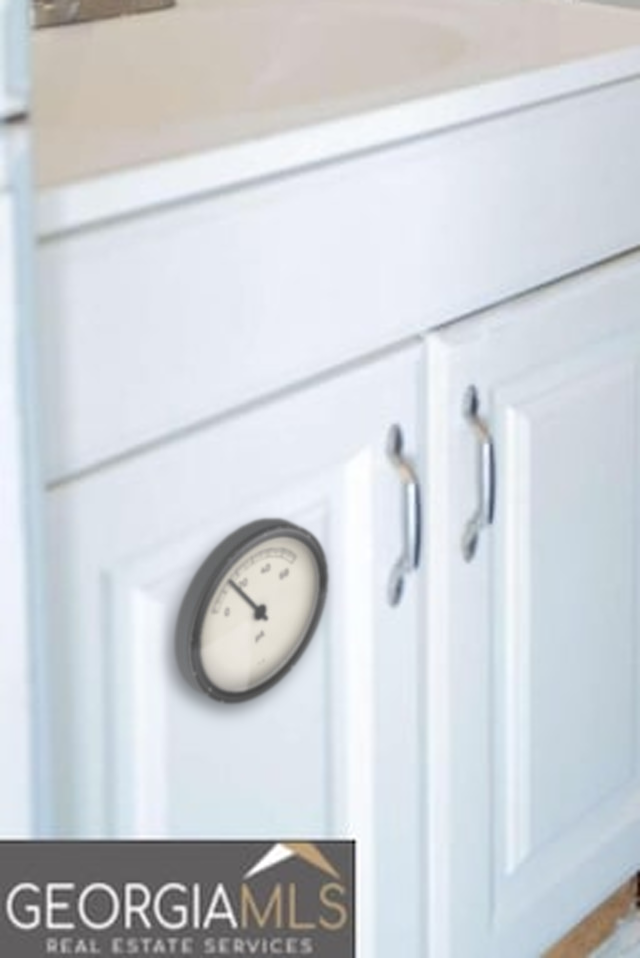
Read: 15 µA
